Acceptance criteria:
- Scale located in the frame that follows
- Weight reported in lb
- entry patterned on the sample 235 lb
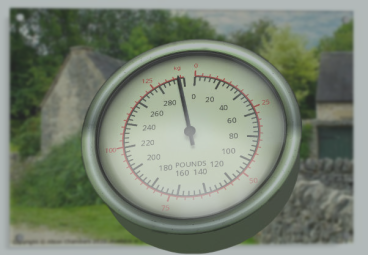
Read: 296 lb
